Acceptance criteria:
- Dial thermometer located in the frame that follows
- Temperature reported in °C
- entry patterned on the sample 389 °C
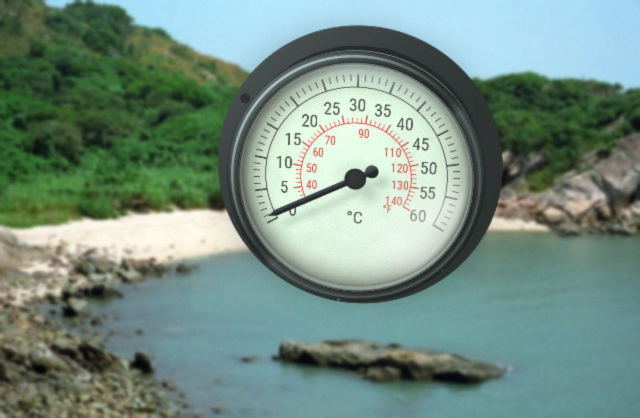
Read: 1 °C
